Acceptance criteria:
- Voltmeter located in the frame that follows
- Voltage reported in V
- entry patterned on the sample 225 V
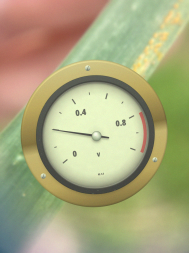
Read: 0.2 V
